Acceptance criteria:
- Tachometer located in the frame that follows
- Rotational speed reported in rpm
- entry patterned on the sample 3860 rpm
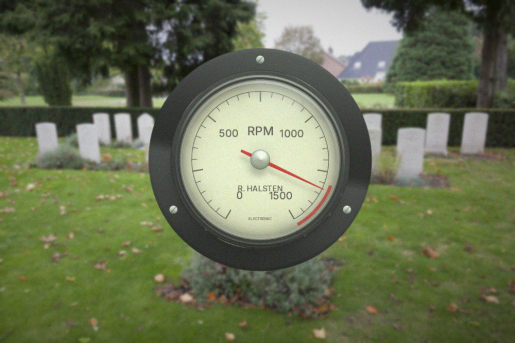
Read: 1325 rpm
